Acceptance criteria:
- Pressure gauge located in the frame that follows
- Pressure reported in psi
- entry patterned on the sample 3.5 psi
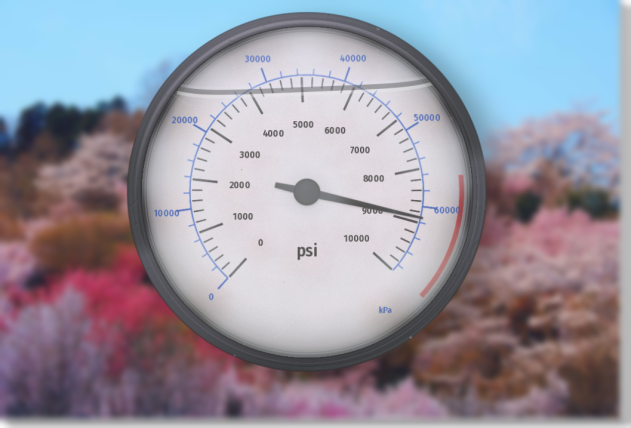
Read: 8900 psi
